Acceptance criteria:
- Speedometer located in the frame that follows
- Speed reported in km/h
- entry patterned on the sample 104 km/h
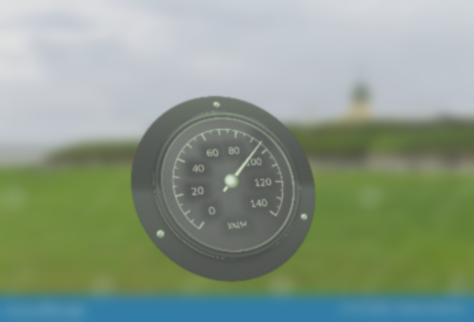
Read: 95 km/h
